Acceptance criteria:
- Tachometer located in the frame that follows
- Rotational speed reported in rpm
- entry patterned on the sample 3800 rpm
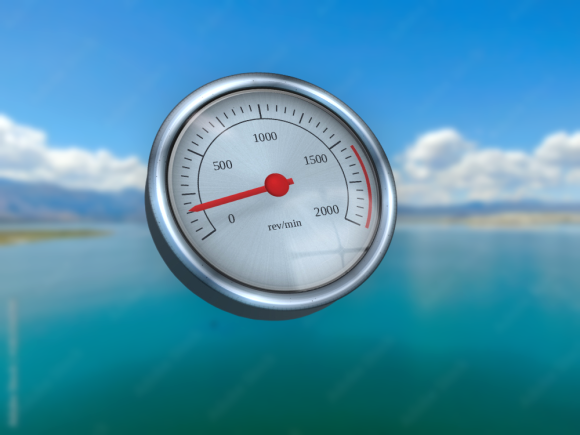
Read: 150 rpm
